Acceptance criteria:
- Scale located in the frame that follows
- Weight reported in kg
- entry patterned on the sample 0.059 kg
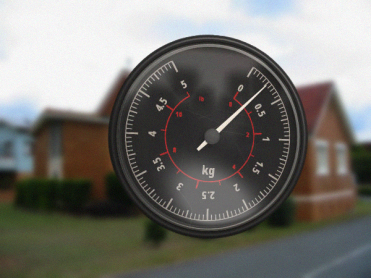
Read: 0.25 kg
